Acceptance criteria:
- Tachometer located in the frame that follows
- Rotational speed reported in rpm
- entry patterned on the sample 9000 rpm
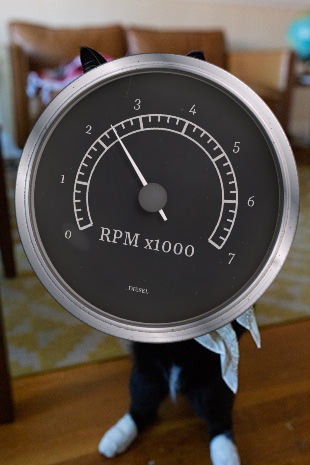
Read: 2400 rpm
